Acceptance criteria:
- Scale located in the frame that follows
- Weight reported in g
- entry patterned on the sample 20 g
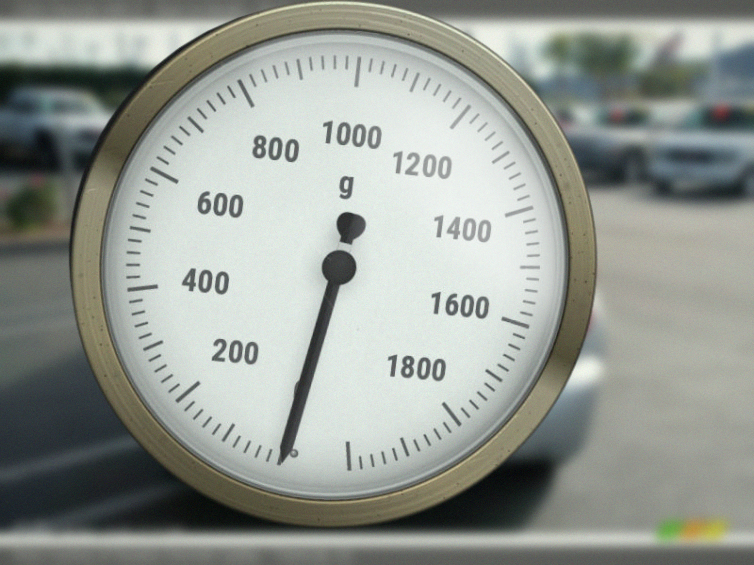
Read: 0 g
